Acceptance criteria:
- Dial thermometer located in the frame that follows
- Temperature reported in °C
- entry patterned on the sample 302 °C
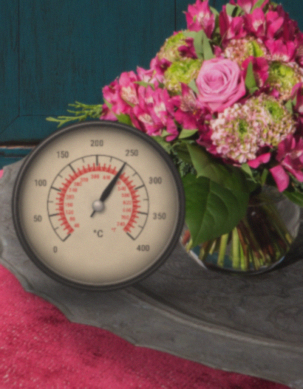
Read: 250 °C
